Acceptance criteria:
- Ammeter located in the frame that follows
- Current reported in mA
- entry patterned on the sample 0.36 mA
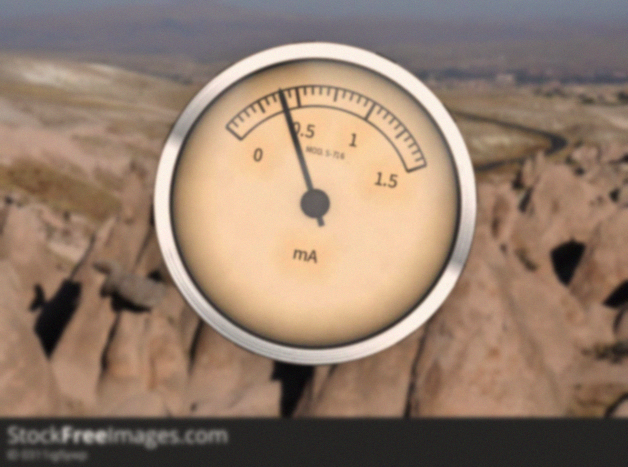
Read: 0.4 mA
